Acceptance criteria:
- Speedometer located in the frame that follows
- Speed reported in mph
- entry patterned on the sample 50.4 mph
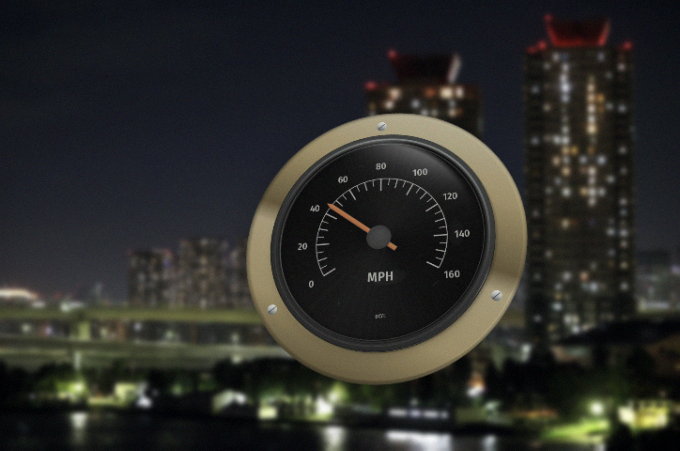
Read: 45 mph
